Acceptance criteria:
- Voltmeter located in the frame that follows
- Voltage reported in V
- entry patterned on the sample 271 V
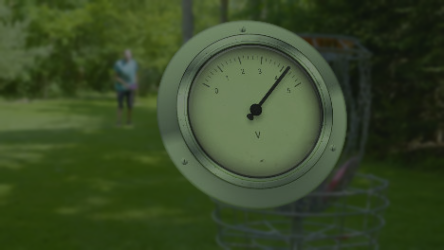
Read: 4.2 V
